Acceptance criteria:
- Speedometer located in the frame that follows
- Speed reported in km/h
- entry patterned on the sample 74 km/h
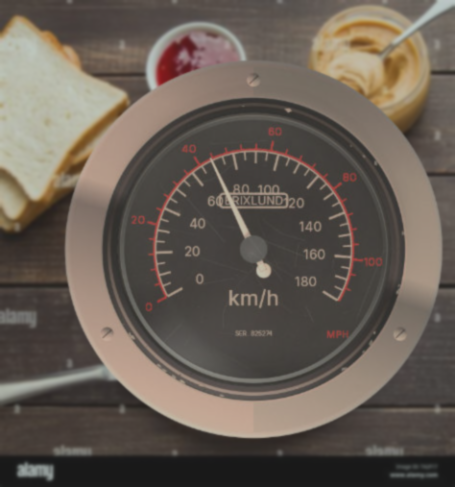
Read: 70 km/h
